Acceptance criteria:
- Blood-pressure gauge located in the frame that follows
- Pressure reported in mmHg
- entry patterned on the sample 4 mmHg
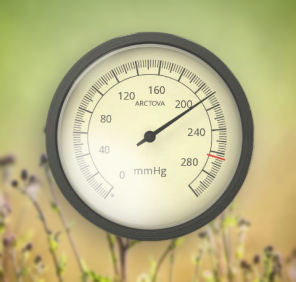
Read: 210 mmHg
